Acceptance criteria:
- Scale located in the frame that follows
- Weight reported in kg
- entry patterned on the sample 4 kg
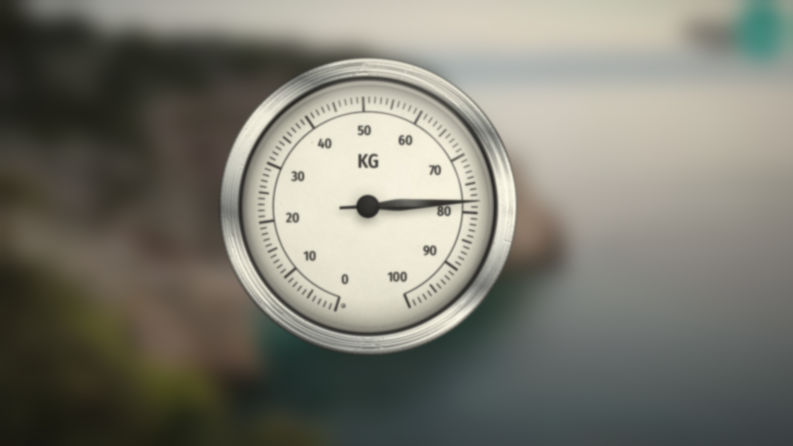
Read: 78 kg
